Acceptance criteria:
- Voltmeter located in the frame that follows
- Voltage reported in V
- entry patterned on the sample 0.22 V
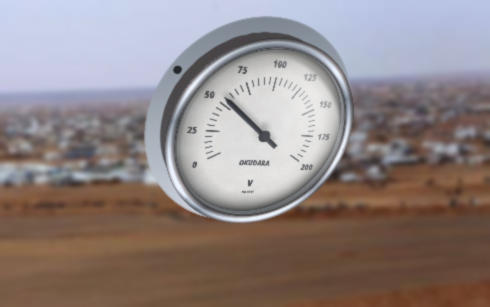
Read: 55 V
